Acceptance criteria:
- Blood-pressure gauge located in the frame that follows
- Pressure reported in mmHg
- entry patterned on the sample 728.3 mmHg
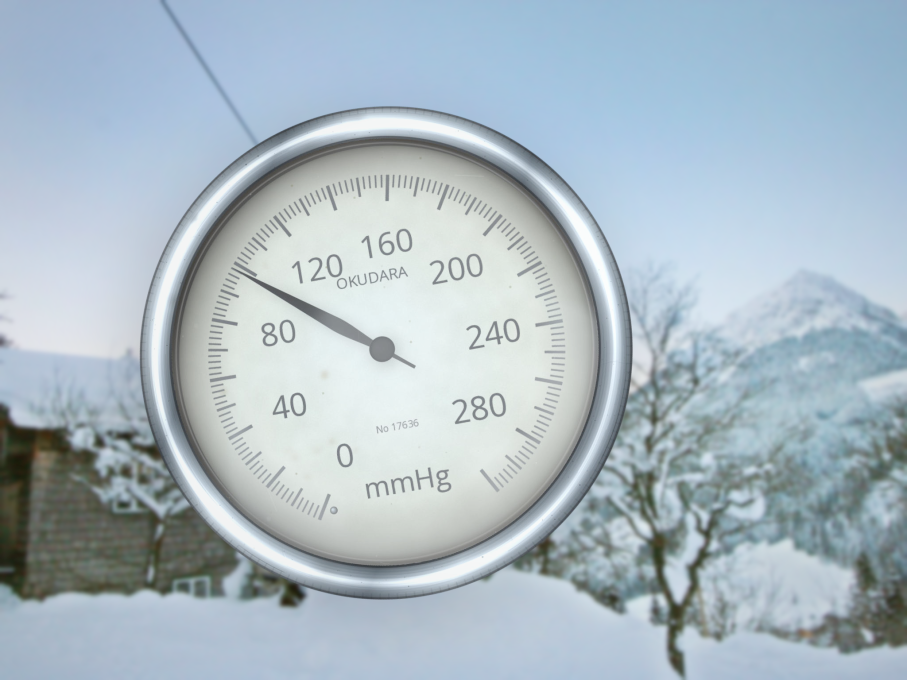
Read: 98 mmHg
